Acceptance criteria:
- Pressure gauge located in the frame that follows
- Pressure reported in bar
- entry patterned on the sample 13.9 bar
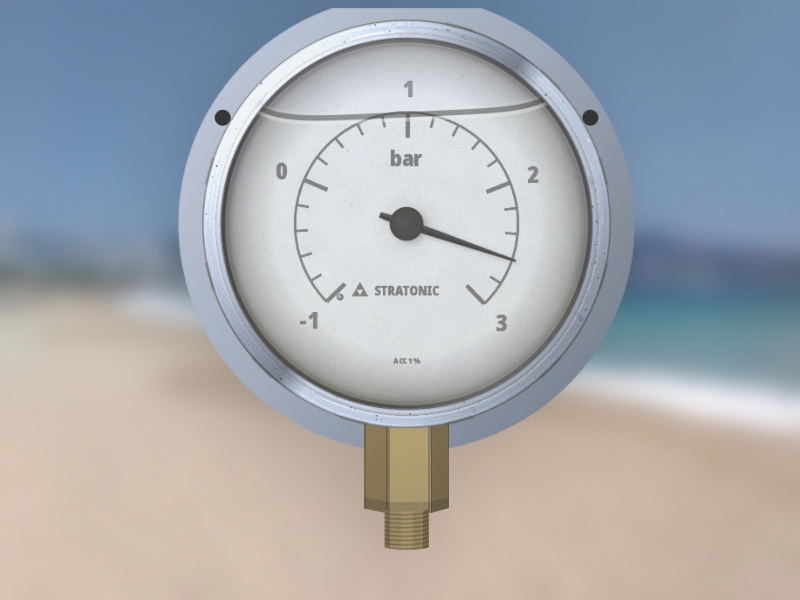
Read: 2.6 bar
